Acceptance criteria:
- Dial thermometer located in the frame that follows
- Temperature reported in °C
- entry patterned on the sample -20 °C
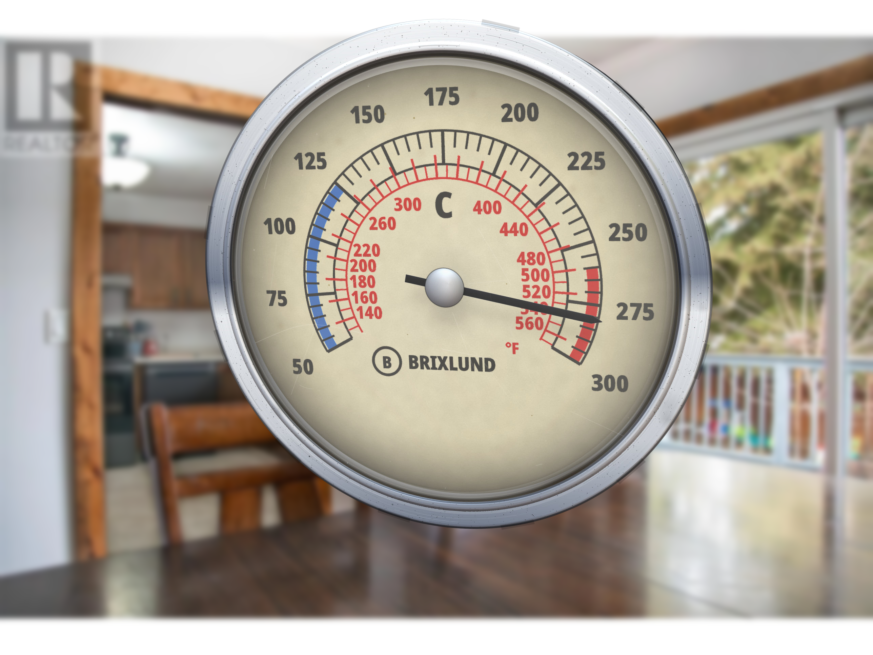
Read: 280 °C
